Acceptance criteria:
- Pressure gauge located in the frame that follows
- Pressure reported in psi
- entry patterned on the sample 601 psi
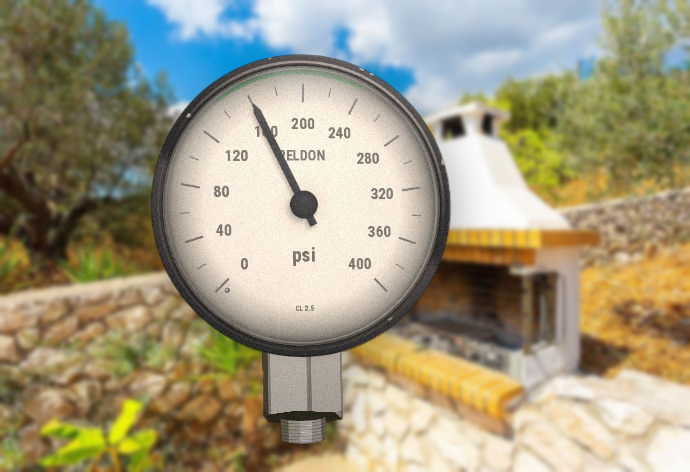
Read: 160 psi
